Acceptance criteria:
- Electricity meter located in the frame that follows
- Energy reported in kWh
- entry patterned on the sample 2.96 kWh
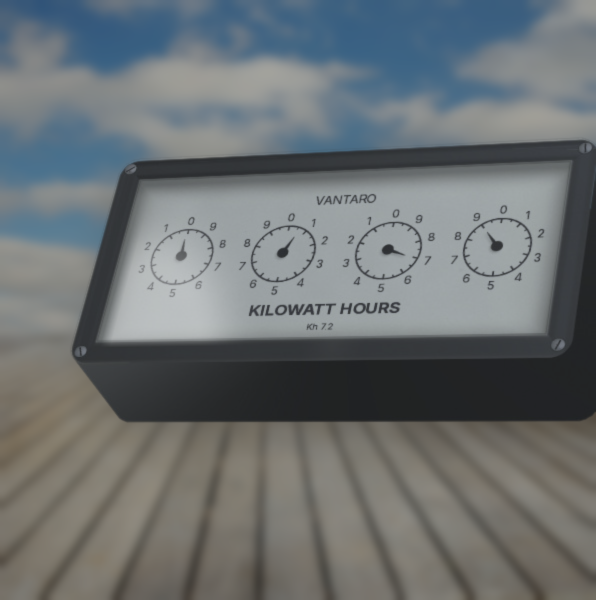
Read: 69 kWh
